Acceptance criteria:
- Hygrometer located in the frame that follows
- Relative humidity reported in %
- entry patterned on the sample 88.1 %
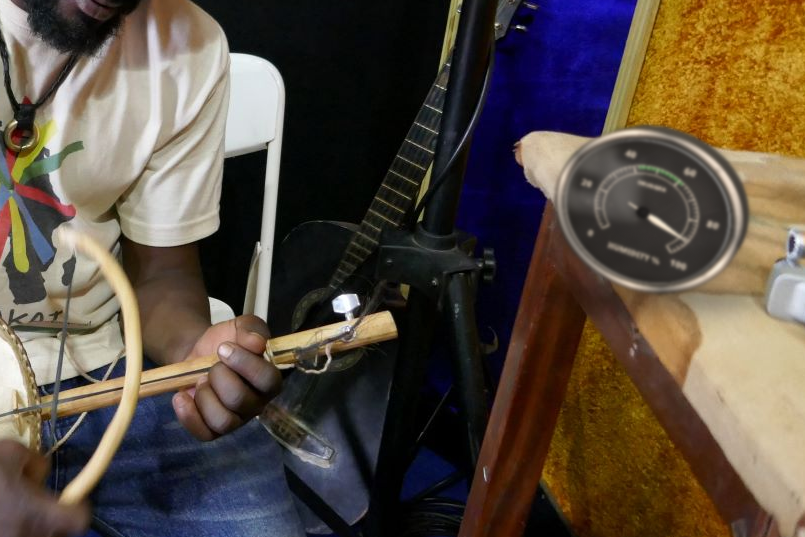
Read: 90 %
